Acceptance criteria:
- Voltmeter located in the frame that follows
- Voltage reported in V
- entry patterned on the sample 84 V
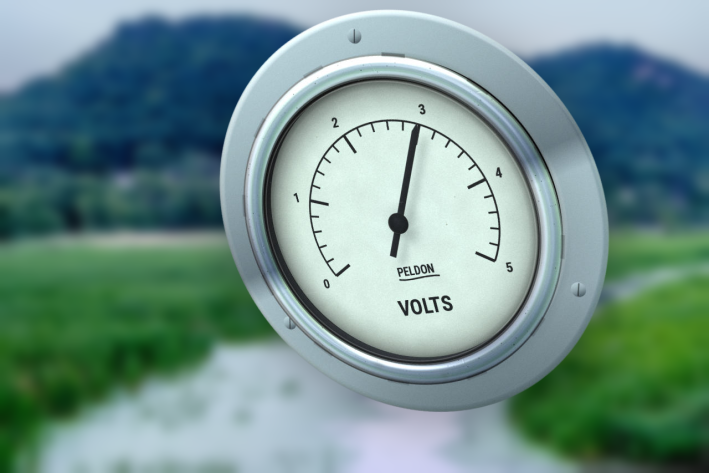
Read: 3 V
